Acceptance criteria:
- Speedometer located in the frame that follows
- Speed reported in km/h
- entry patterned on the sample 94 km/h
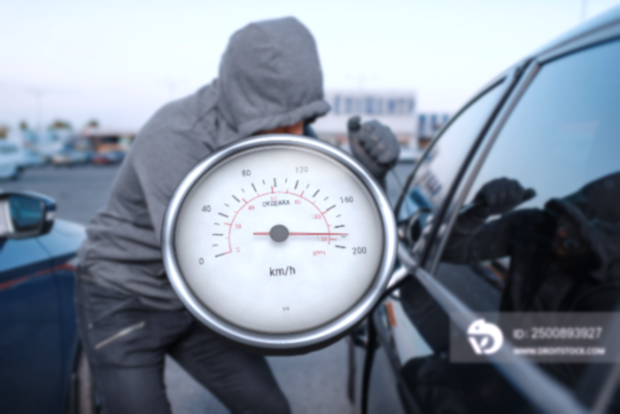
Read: 190 km/h
